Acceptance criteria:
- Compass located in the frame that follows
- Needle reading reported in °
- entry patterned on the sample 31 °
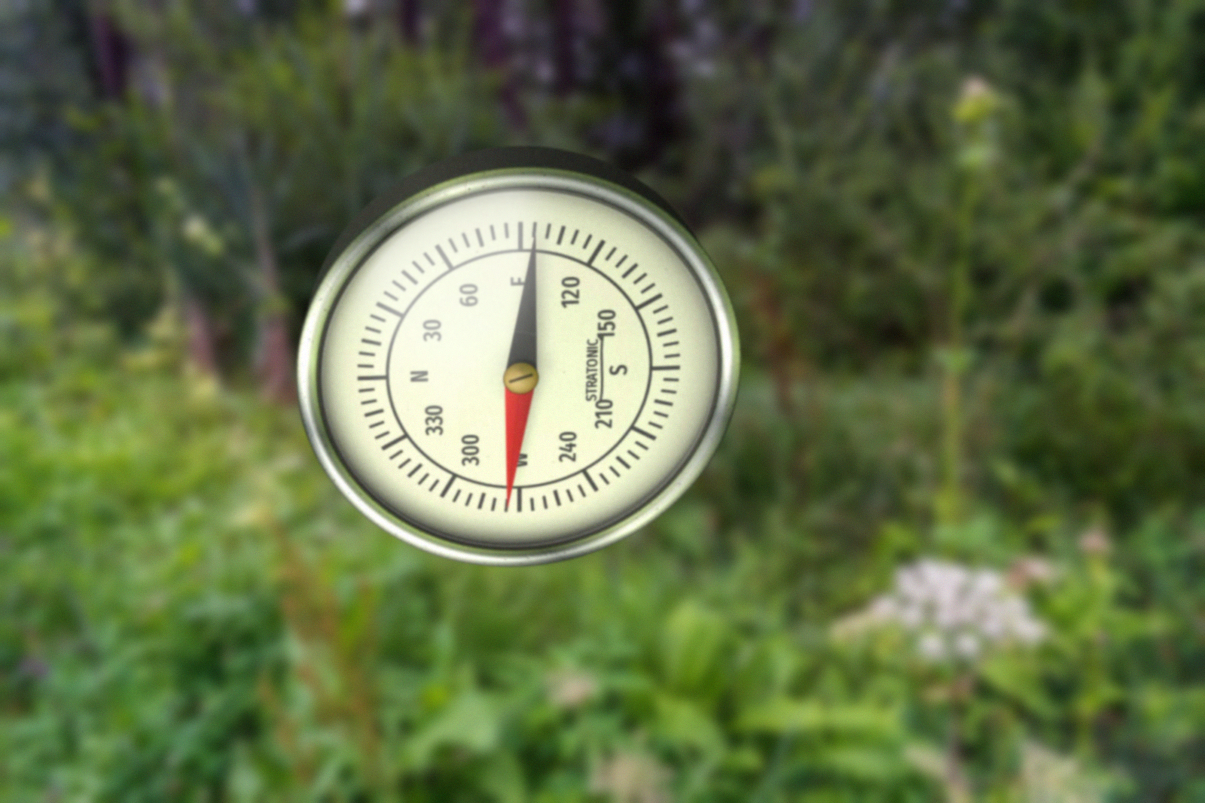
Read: 275 °
